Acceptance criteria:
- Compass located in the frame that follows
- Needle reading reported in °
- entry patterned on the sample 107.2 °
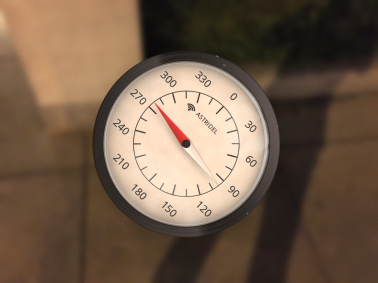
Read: 277.5 °
